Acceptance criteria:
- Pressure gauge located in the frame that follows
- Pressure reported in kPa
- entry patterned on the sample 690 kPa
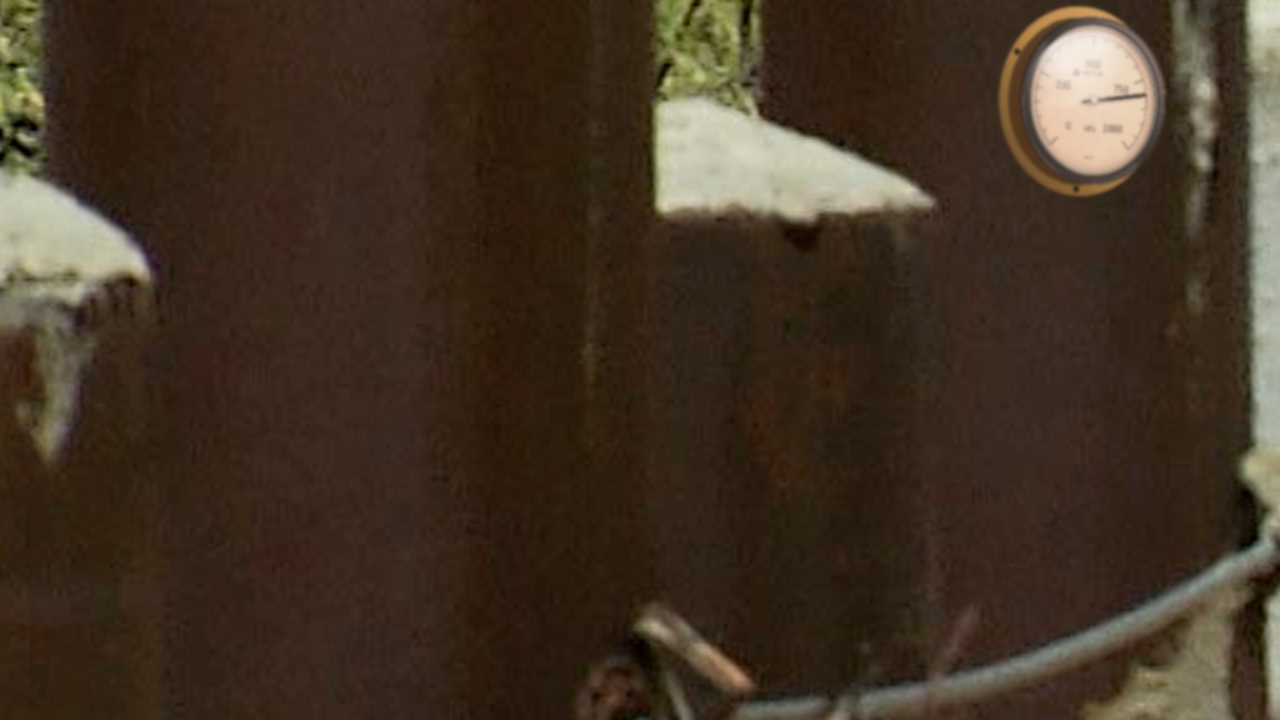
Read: 800 kPa
